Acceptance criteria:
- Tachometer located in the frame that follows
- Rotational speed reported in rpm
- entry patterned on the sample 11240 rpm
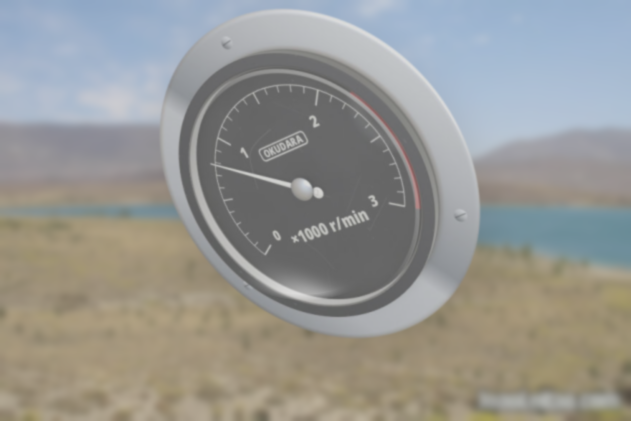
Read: 800 rpm
